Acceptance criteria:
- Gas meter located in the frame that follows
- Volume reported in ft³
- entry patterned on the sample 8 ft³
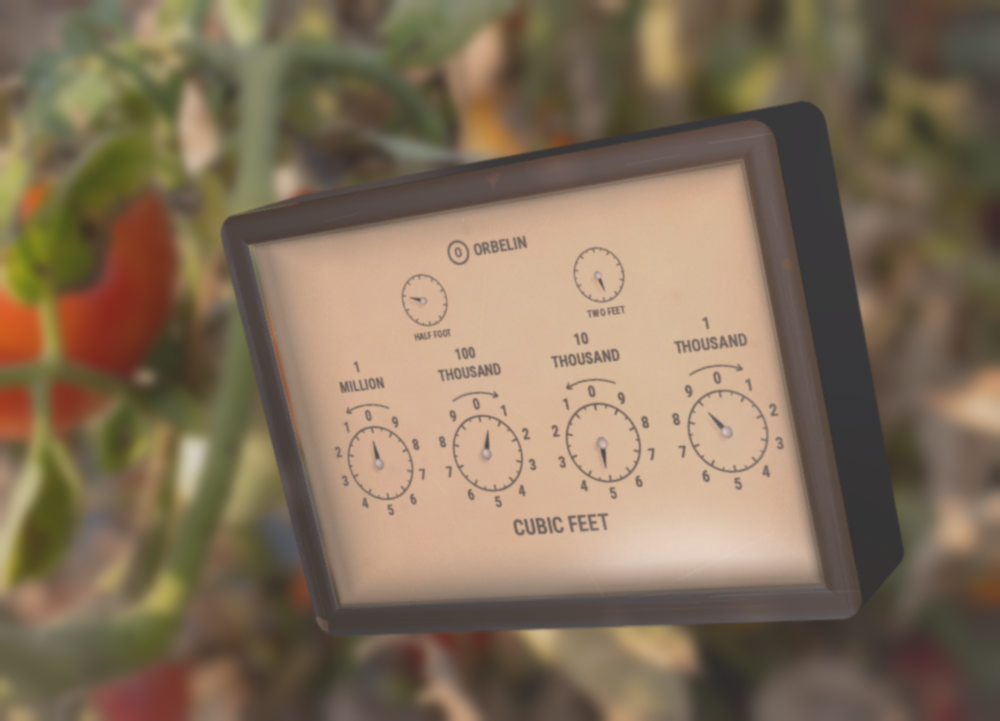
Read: 4900 ft³
